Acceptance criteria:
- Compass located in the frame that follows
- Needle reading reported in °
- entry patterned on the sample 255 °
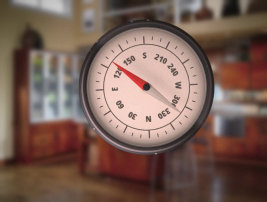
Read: 130 °
